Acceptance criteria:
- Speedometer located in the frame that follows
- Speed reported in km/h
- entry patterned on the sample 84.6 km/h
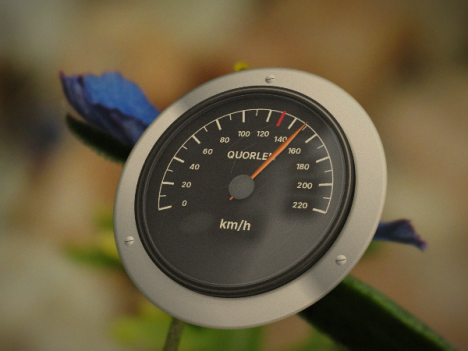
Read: 150 km/h
